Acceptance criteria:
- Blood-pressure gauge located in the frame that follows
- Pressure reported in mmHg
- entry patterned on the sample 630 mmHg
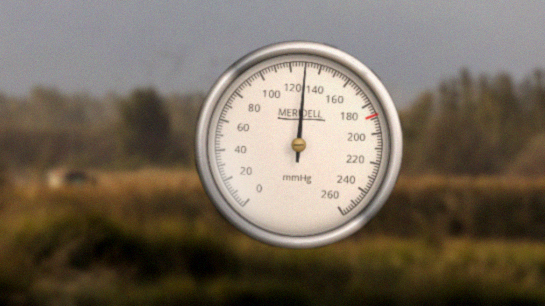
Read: 130 mmHg
